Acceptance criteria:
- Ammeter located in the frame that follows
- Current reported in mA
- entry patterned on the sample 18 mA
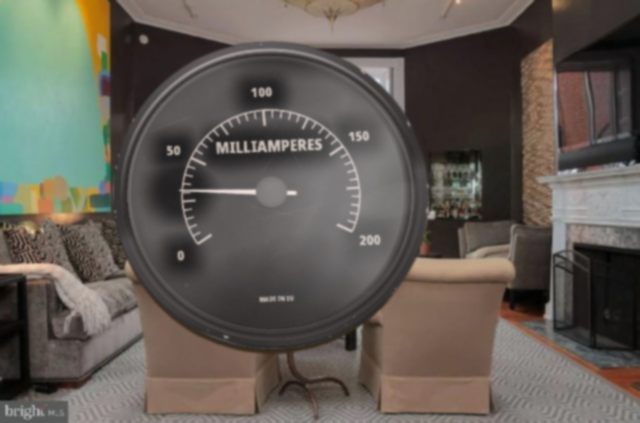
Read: 30 mA
